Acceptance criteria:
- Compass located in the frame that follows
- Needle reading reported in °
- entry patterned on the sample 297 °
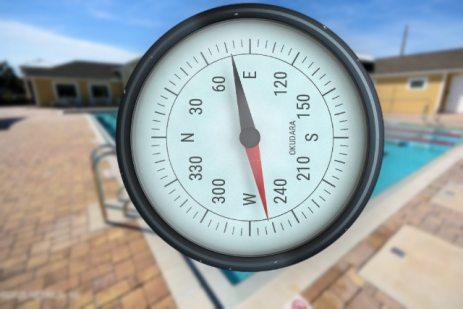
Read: 257.5 °
